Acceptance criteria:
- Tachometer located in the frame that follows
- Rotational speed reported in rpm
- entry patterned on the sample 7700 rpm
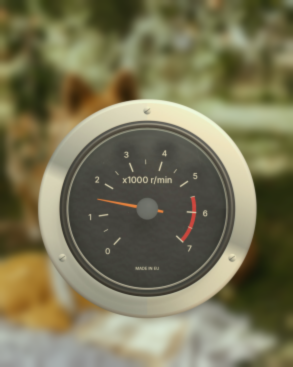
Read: 1500 rpm
